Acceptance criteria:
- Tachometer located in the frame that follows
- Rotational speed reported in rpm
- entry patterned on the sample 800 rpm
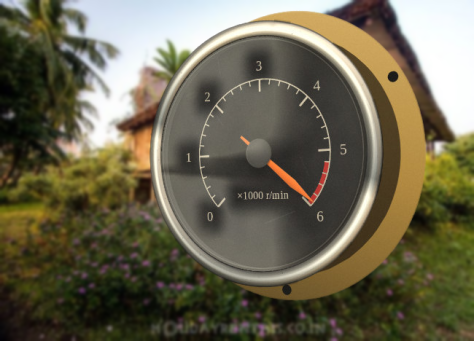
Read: 5900 rpm
